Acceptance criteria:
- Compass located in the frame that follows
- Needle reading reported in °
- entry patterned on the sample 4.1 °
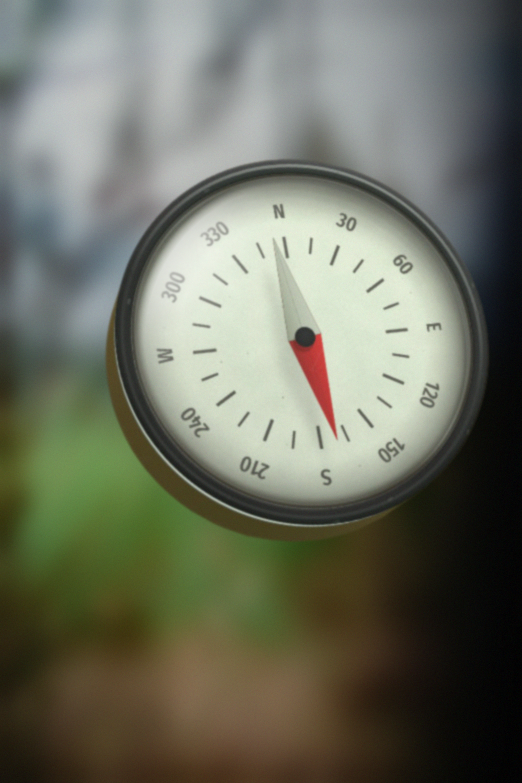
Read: 172.5 °
